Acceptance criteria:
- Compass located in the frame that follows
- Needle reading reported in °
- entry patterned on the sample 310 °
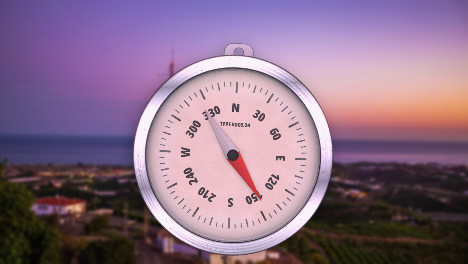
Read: 145 °
